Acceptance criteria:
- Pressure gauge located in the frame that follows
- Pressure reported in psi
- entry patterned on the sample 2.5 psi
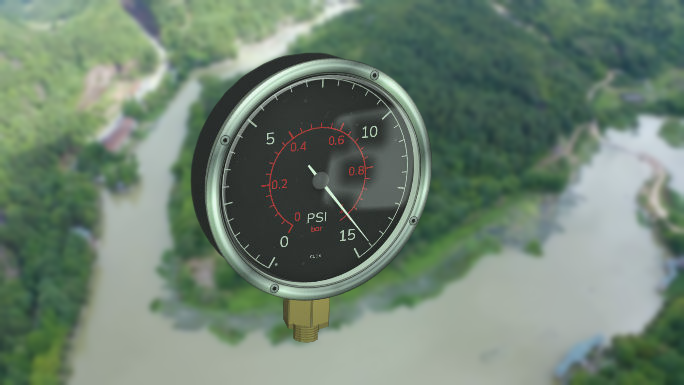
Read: 14.5 psi
